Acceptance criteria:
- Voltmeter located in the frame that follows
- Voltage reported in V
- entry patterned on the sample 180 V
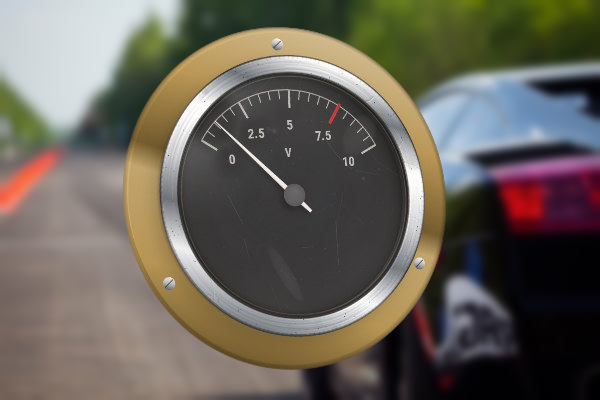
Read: 1 V
